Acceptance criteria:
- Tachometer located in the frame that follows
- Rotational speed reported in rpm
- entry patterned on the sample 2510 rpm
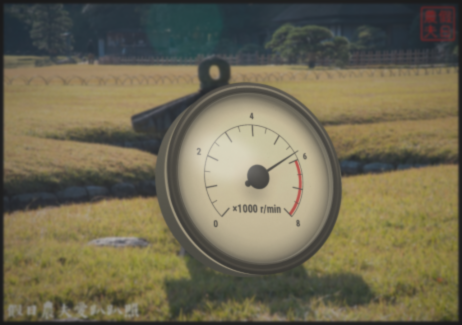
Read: 5750 rpm
